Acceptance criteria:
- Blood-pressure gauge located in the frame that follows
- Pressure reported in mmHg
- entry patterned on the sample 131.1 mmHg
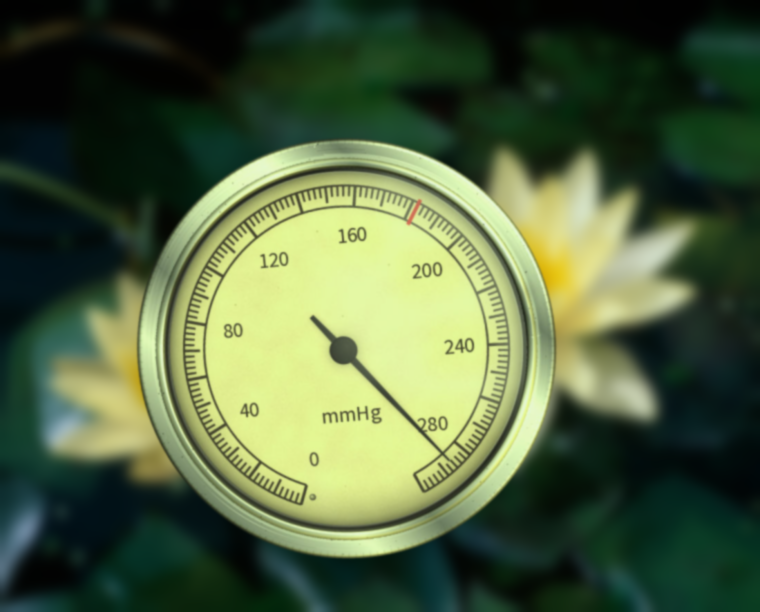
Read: 286 mmHg
